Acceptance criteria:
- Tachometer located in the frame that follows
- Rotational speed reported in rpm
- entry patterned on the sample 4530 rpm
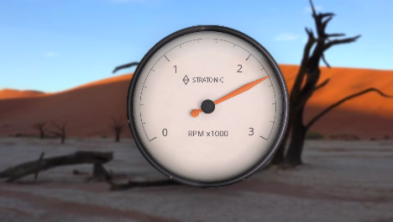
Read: 2300 rpm
